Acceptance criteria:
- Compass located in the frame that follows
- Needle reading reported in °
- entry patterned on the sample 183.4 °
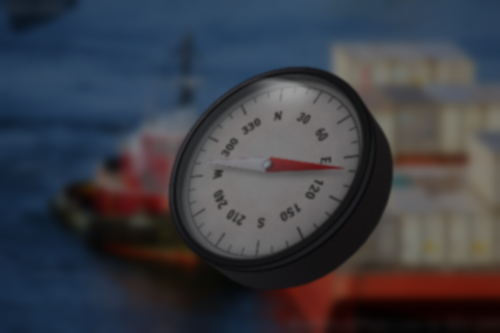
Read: 100 °
